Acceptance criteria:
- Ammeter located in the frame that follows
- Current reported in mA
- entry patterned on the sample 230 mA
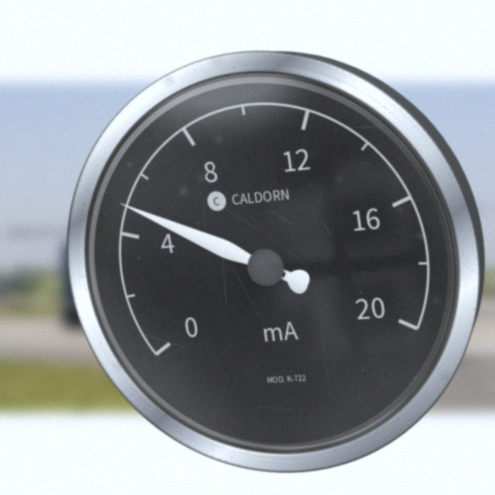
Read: 5 mA
